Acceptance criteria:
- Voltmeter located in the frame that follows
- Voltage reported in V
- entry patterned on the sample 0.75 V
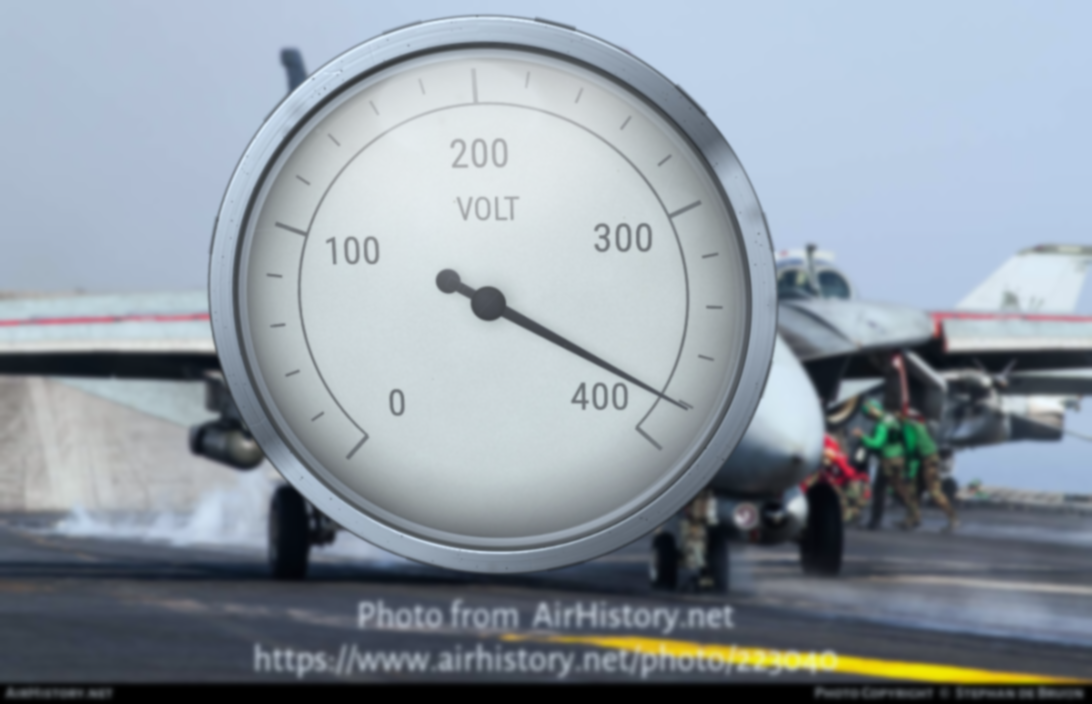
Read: 380 V
